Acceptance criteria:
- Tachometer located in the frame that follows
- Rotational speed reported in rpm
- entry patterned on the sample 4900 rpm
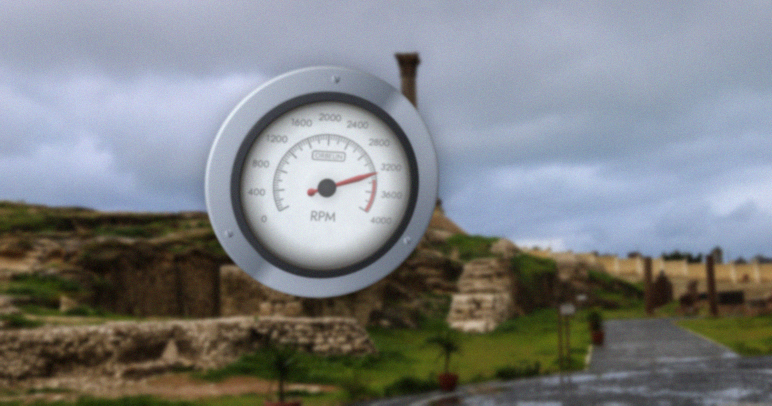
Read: 3200 rpm
